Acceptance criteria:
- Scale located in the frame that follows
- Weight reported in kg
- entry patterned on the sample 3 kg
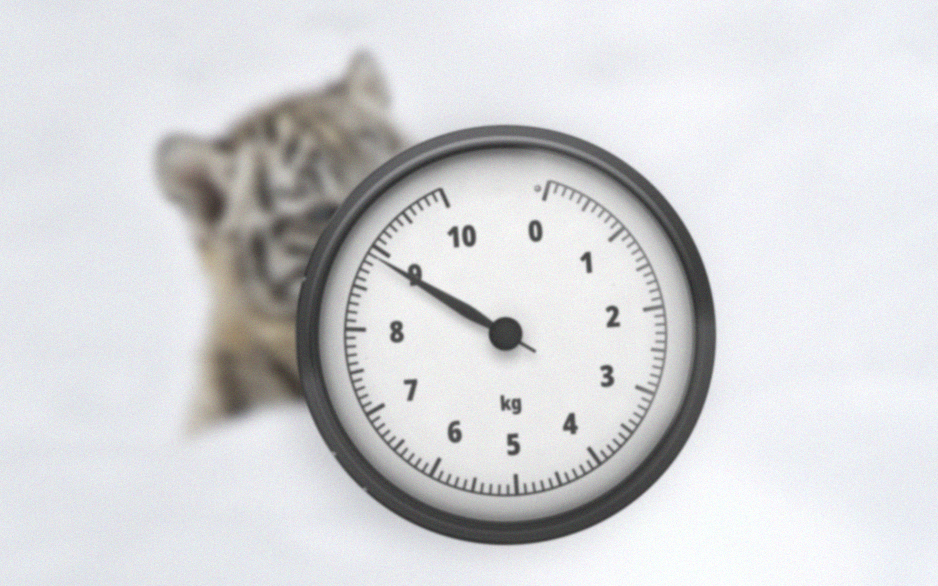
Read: 8.9 kg
